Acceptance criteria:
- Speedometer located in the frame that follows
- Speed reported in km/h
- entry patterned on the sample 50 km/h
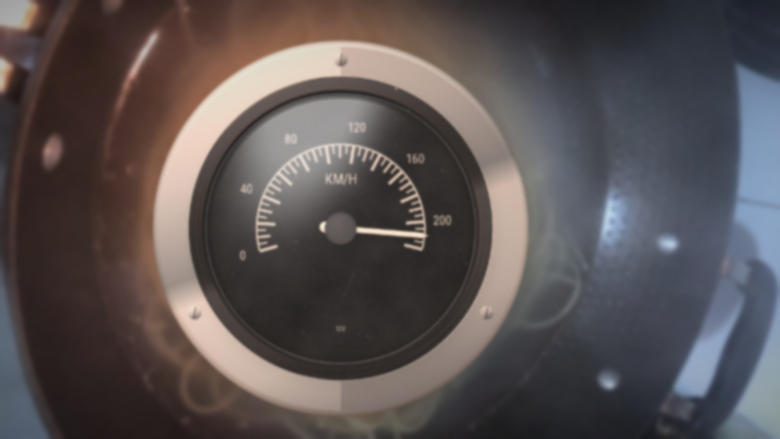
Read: 210 km/h
